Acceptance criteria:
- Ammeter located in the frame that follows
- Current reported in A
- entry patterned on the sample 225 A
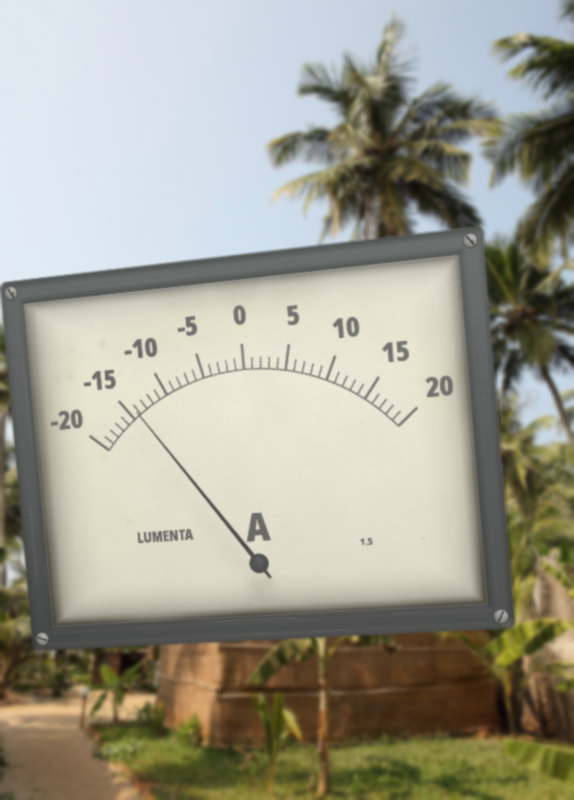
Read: -14 A
